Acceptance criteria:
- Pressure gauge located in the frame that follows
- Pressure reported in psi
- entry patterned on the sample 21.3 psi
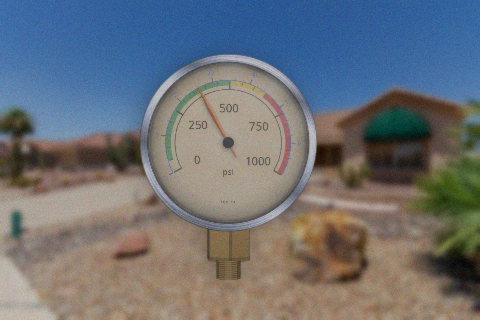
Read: 375 psi
